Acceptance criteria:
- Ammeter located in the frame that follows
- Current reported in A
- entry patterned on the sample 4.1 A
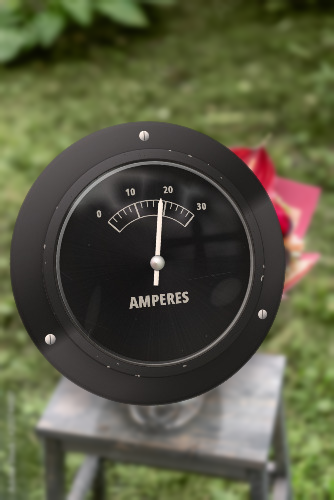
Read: 18 A
